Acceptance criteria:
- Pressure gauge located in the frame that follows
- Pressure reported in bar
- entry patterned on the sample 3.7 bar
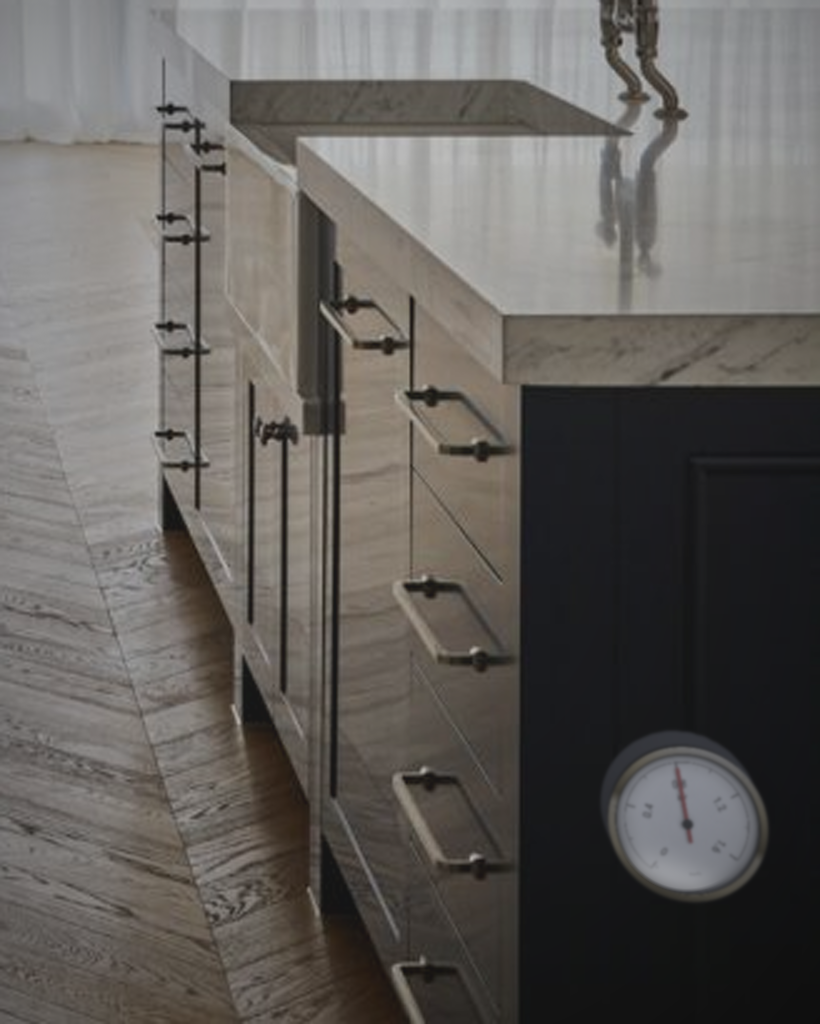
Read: 0.8 bar
